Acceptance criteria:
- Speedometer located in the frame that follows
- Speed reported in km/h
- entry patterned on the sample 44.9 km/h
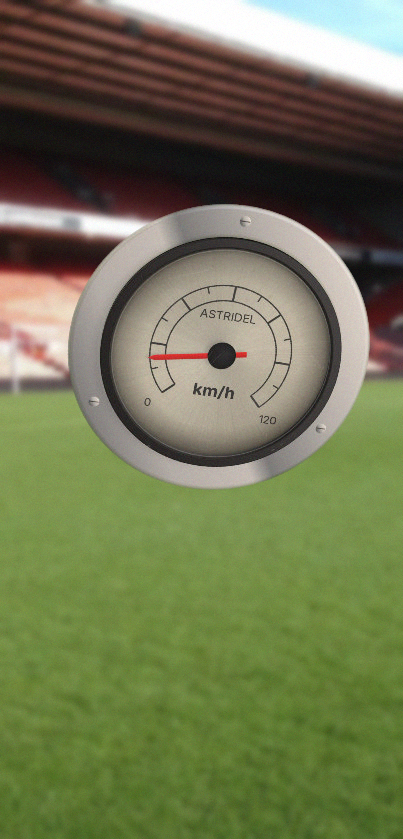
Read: 15 km/h
